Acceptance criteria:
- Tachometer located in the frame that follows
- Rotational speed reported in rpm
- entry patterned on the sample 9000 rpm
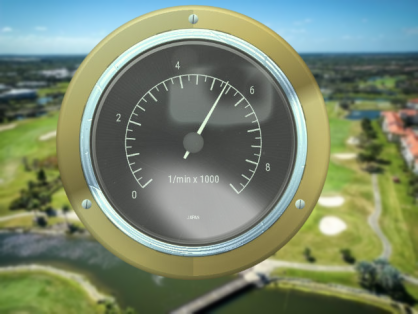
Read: 5375 rpm
